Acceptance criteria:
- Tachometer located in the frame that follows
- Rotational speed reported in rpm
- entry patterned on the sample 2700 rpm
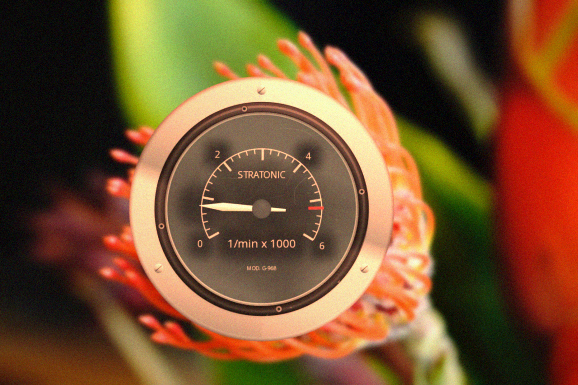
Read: 800 rpm
